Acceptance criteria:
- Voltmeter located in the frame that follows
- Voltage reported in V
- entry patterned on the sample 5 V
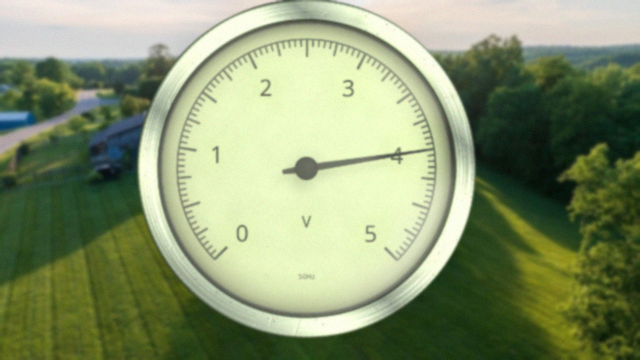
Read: 4 V
